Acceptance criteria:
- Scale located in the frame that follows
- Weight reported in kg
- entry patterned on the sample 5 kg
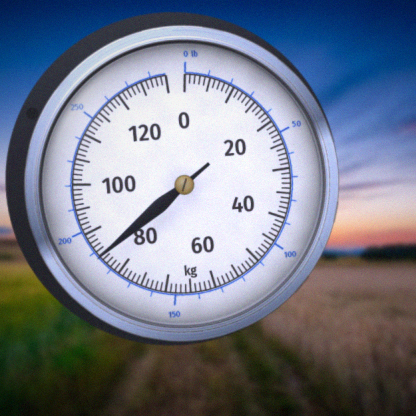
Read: 85 kg
